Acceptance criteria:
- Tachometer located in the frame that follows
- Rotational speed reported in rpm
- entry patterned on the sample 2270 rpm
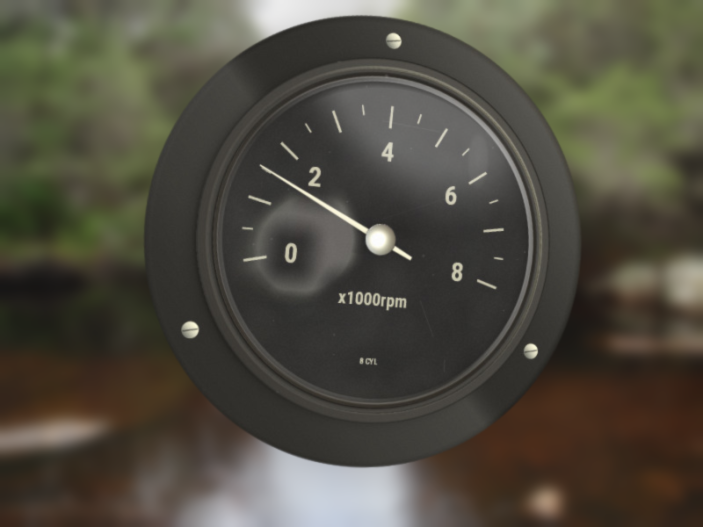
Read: 1500 rpm
